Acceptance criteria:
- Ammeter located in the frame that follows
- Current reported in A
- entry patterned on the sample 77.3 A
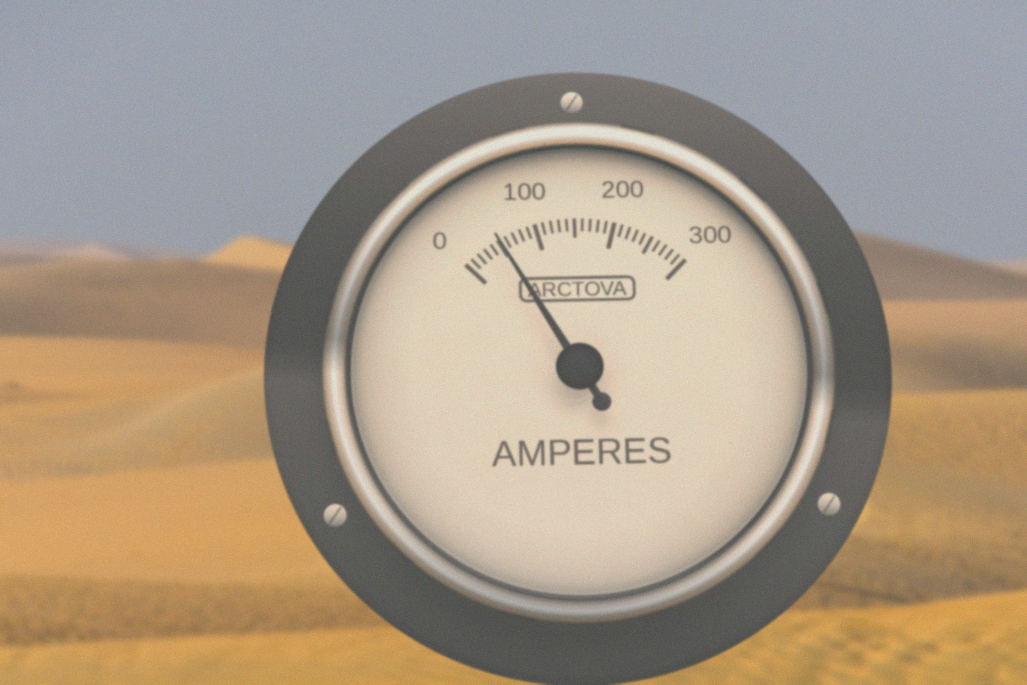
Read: 50 A
